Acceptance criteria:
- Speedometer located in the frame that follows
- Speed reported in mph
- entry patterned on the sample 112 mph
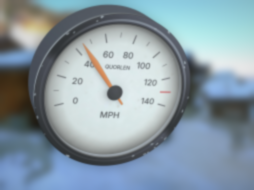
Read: 45 mph
